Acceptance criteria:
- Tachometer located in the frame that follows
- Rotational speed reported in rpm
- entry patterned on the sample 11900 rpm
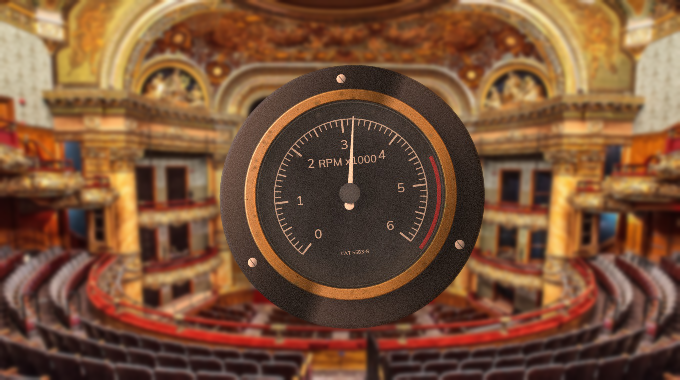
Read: 3200 rpm
